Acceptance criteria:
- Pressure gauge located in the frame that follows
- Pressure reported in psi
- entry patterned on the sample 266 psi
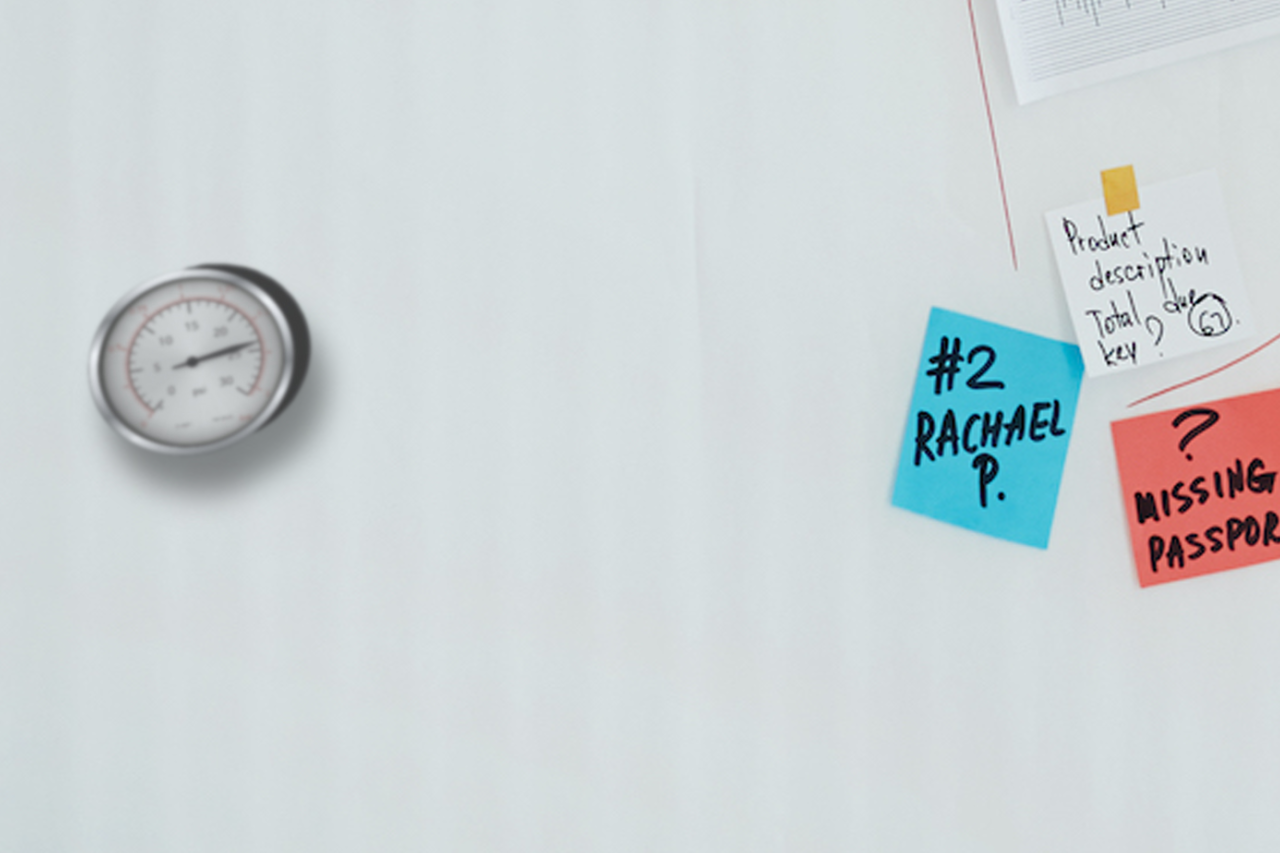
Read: 24 psi
